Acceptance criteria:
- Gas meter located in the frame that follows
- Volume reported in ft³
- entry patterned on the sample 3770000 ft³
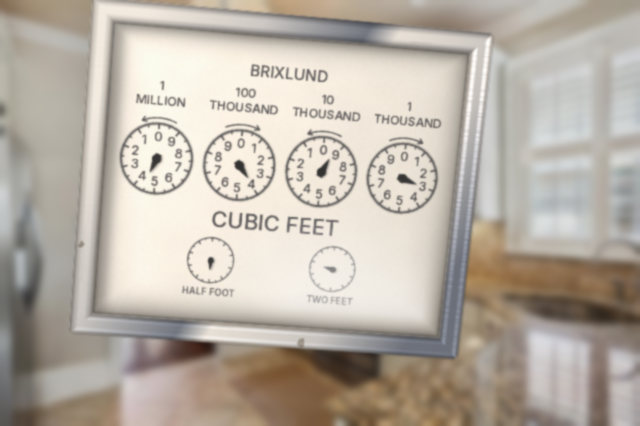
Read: 439300 ft³
